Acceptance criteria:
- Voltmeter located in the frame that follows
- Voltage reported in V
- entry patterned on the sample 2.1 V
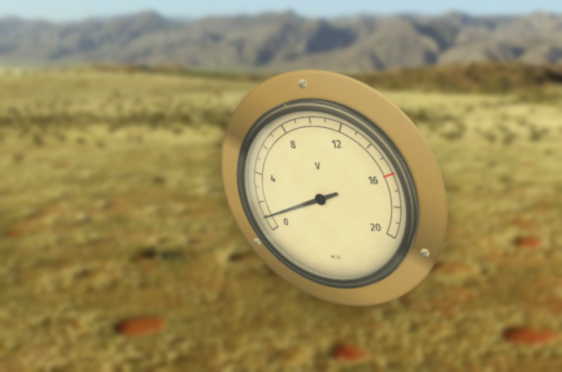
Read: 1 V
